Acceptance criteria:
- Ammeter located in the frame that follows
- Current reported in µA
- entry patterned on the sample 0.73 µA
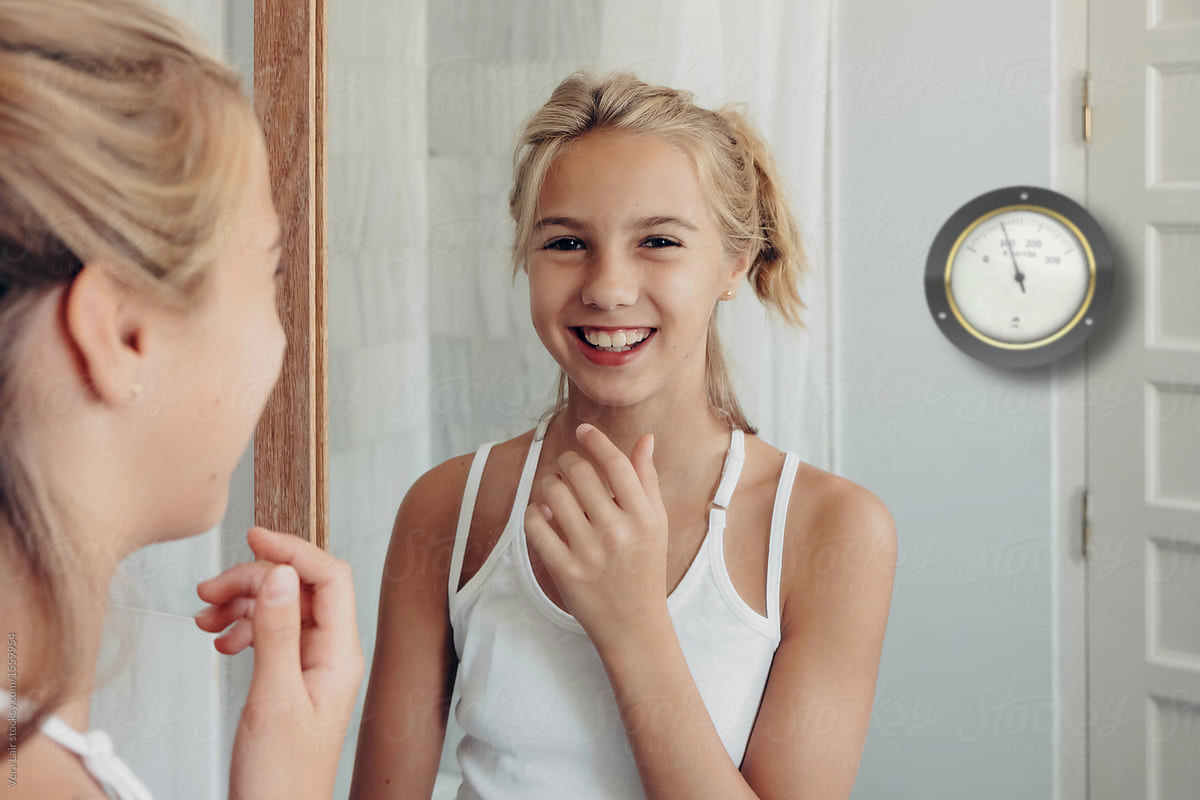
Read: 100 µA
